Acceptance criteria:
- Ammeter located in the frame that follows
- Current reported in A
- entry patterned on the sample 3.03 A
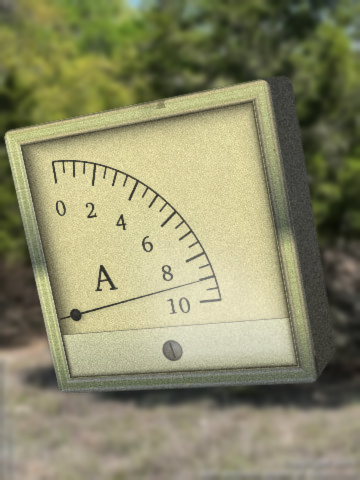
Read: 9 A
